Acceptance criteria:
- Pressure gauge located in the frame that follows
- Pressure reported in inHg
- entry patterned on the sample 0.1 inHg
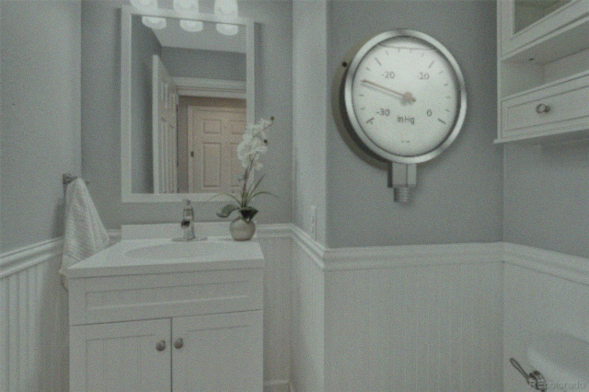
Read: -24 inHg
